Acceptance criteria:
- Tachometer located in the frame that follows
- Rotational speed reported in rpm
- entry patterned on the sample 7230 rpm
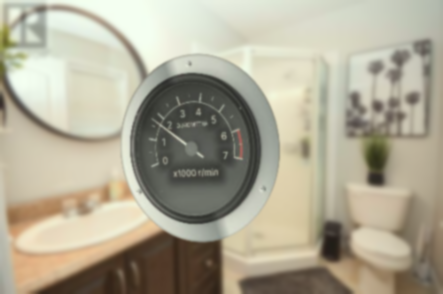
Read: 1750 rpm
